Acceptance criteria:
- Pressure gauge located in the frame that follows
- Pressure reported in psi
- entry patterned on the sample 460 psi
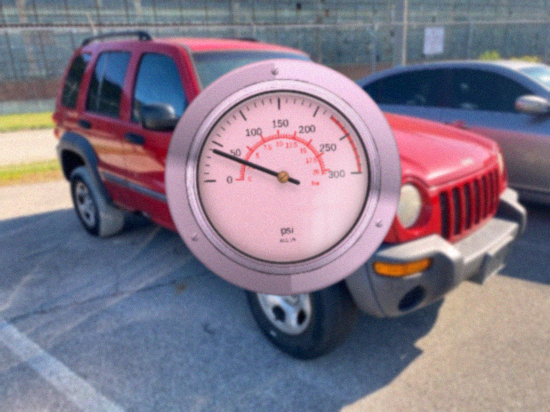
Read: 40 psi
